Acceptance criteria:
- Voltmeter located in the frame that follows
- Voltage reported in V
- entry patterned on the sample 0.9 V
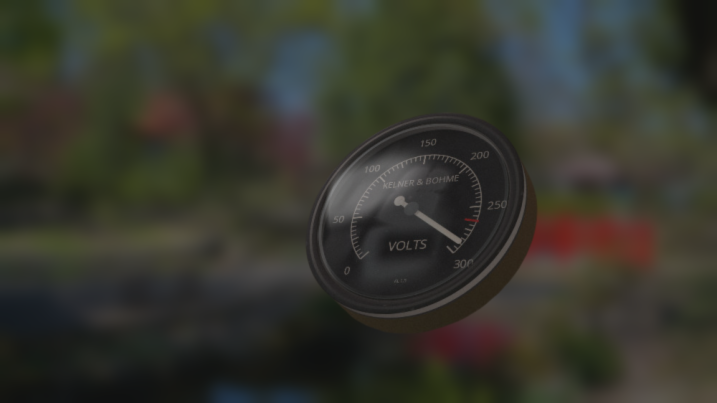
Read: 290 V
